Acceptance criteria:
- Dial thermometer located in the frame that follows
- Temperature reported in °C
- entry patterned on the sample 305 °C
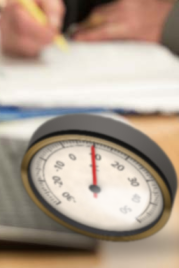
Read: 10 °C
